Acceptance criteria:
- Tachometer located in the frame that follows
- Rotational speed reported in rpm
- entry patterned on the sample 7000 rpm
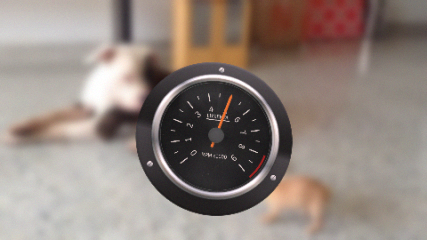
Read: 5000 rpm
